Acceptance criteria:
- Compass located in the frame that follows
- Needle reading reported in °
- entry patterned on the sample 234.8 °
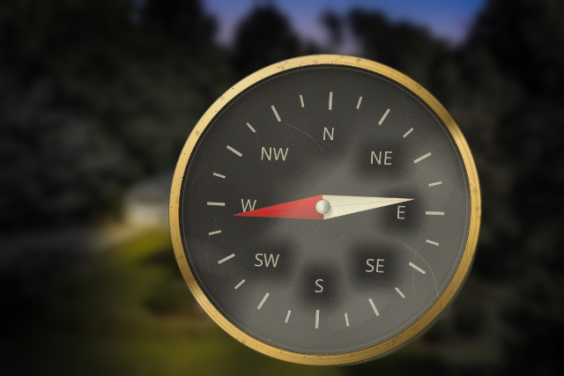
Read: 262.5 °
